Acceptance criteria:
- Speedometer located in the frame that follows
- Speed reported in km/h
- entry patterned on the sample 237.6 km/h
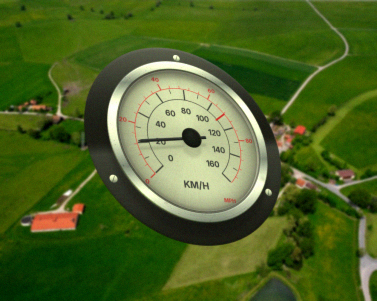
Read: 20 km/h
